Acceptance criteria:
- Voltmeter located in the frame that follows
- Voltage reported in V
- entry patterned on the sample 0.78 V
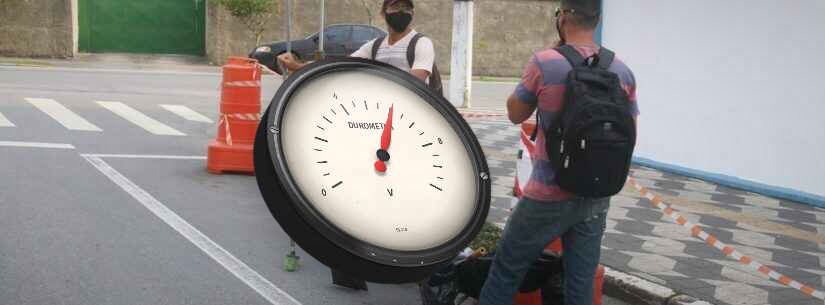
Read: 6 V
